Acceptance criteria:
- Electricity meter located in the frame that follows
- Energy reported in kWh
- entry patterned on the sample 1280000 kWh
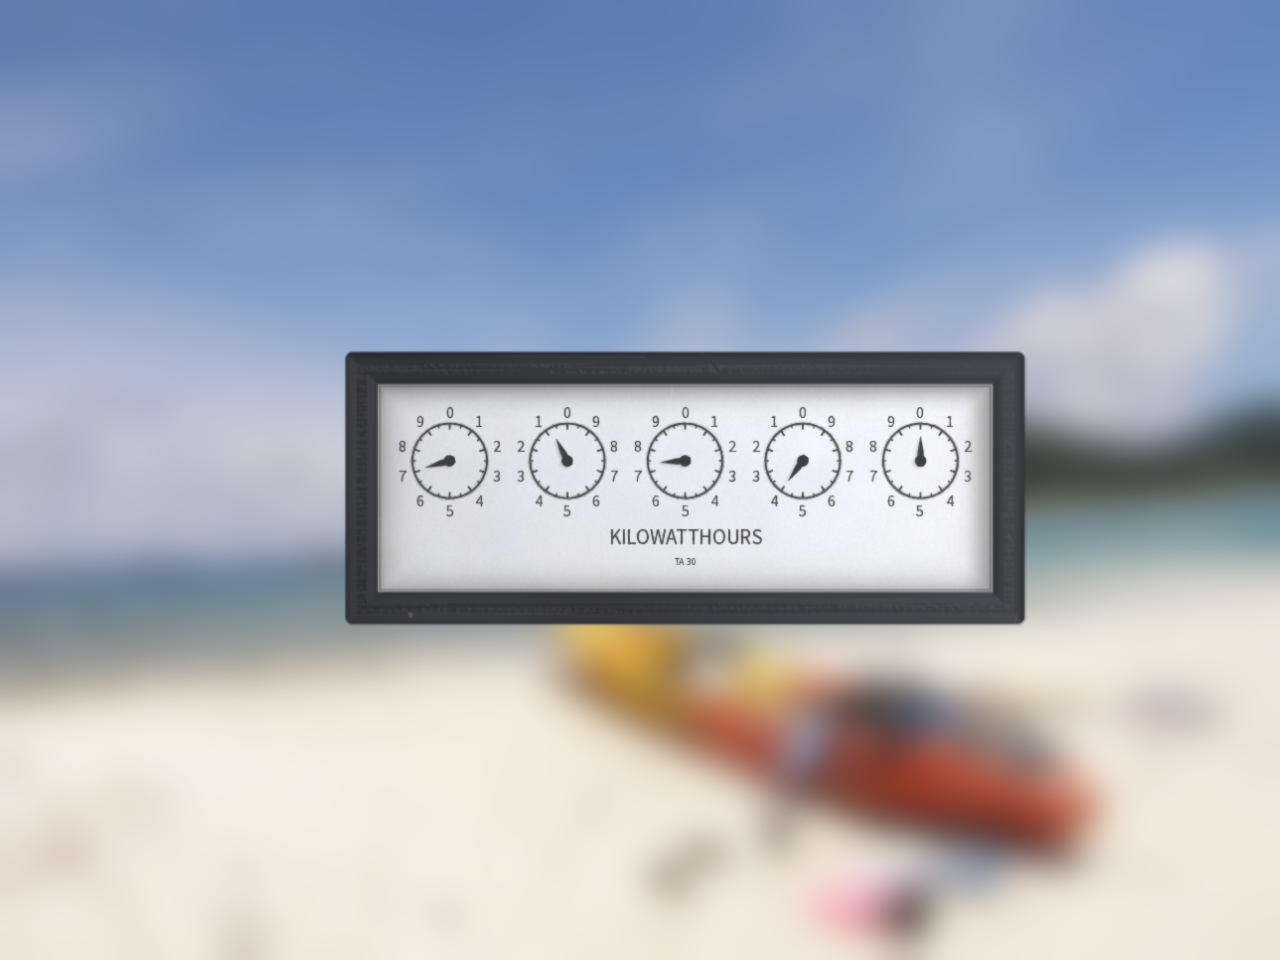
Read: 70740 kWh
